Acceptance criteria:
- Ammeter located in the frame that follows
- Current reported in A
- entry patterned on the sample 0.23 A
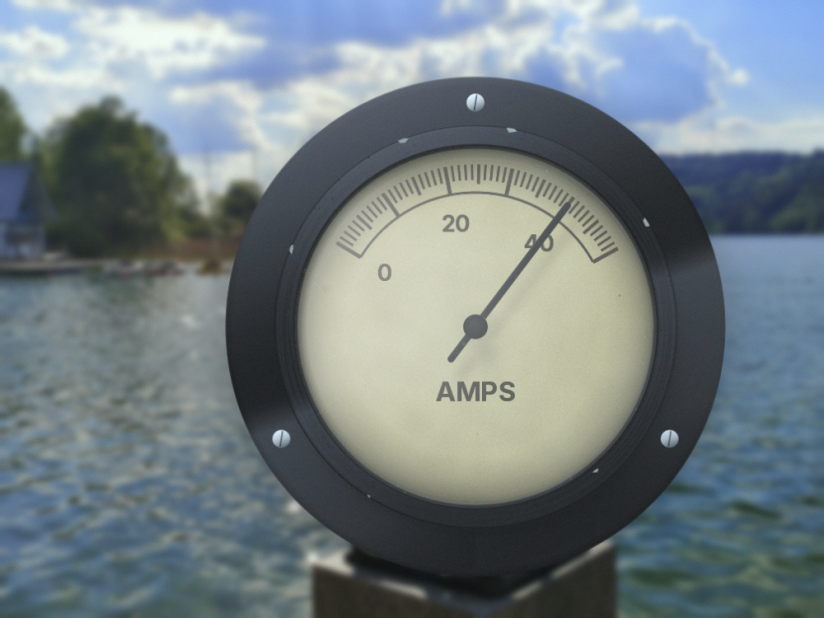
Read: 40 A
